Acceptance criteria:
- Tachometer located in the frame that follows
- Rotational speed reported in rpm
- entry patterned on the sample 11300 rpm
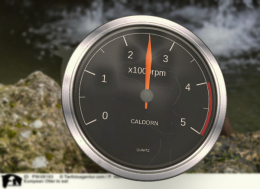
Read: 2500 rpm
